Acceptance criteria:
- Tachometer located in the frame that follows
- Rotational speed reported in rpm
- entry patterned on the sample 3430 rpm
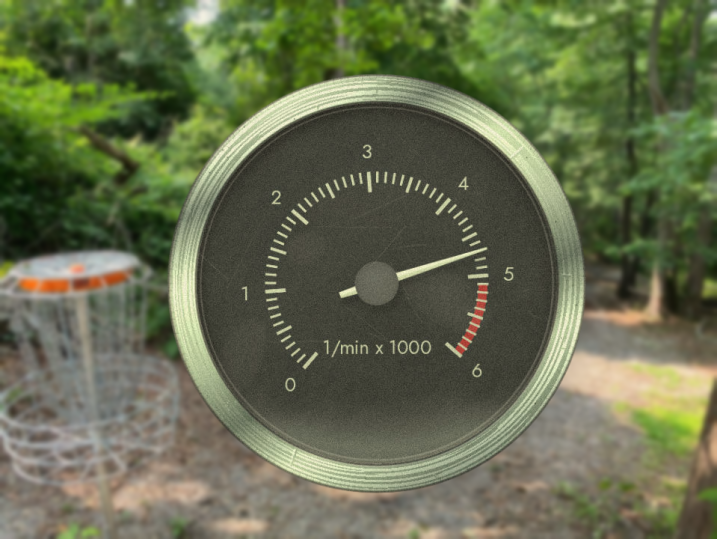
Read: 4700 rpm
